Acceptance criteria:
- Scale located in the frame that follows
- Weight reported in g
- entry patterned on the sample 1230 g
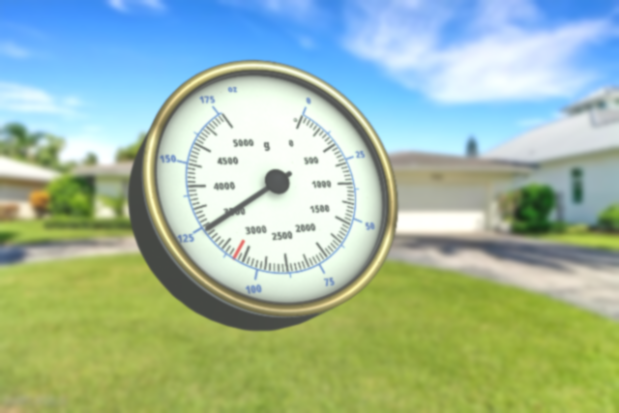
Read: 3500 g
